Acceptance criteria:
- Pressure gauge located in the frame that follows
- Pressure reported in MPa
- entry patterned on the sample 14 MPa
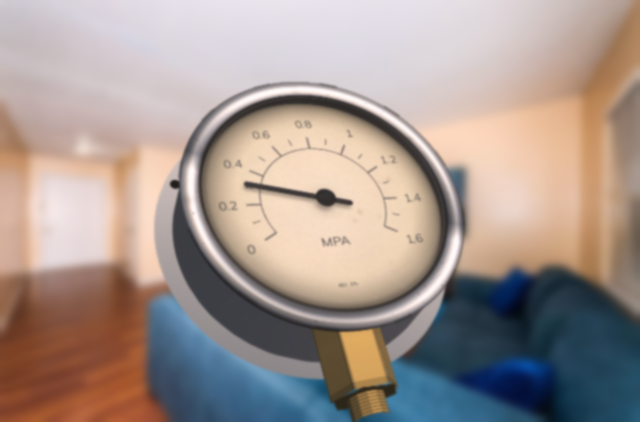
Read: 0.3 MPa
